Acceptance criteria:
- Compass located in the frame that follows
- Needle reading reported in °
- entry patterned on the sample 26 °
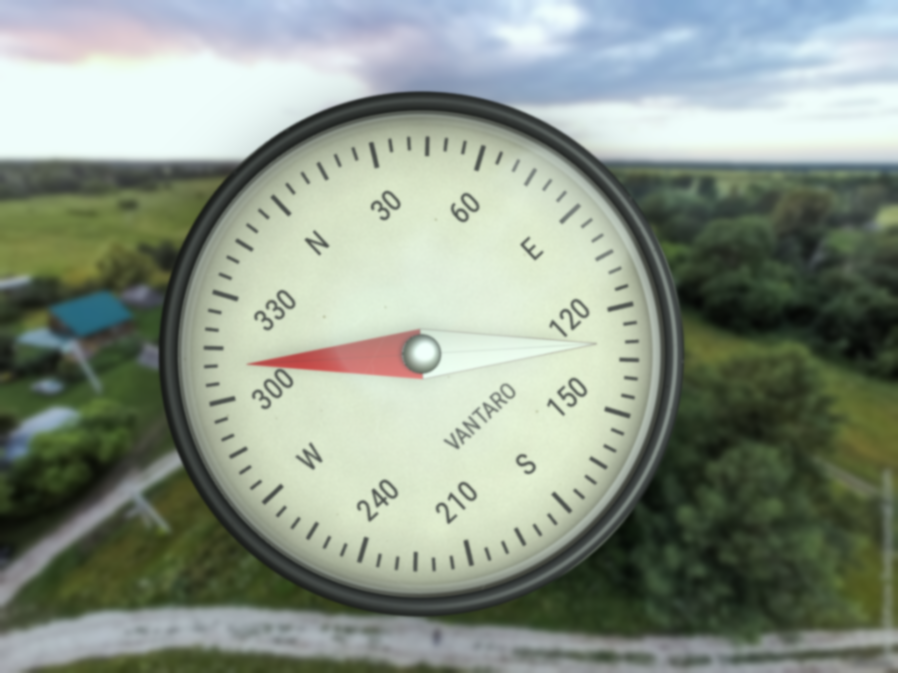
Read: 310 °
